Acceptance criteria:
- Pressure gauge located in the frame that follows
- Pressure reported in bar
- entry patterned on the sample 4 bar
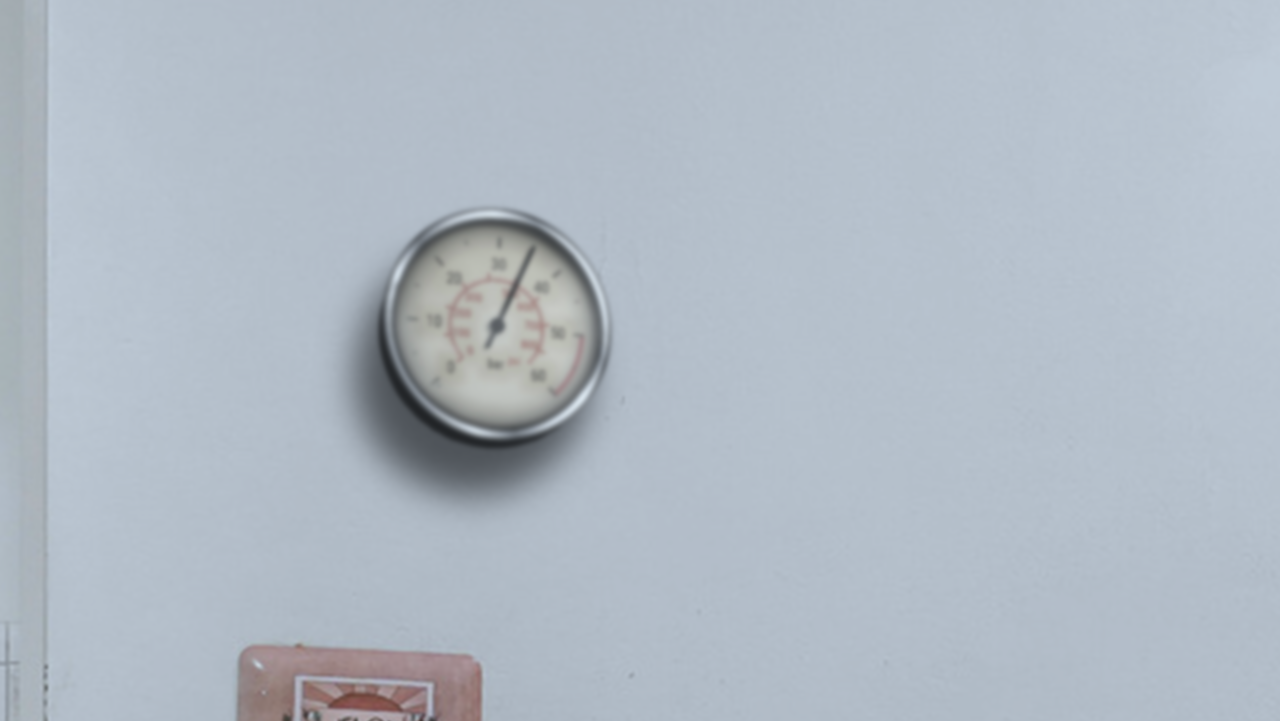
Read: 35 bar
